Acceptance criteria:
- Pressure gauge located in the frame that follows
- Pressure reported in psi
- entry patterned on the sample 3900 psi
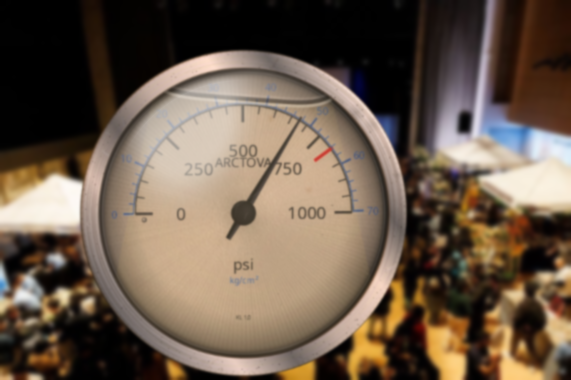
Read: 675 psi
